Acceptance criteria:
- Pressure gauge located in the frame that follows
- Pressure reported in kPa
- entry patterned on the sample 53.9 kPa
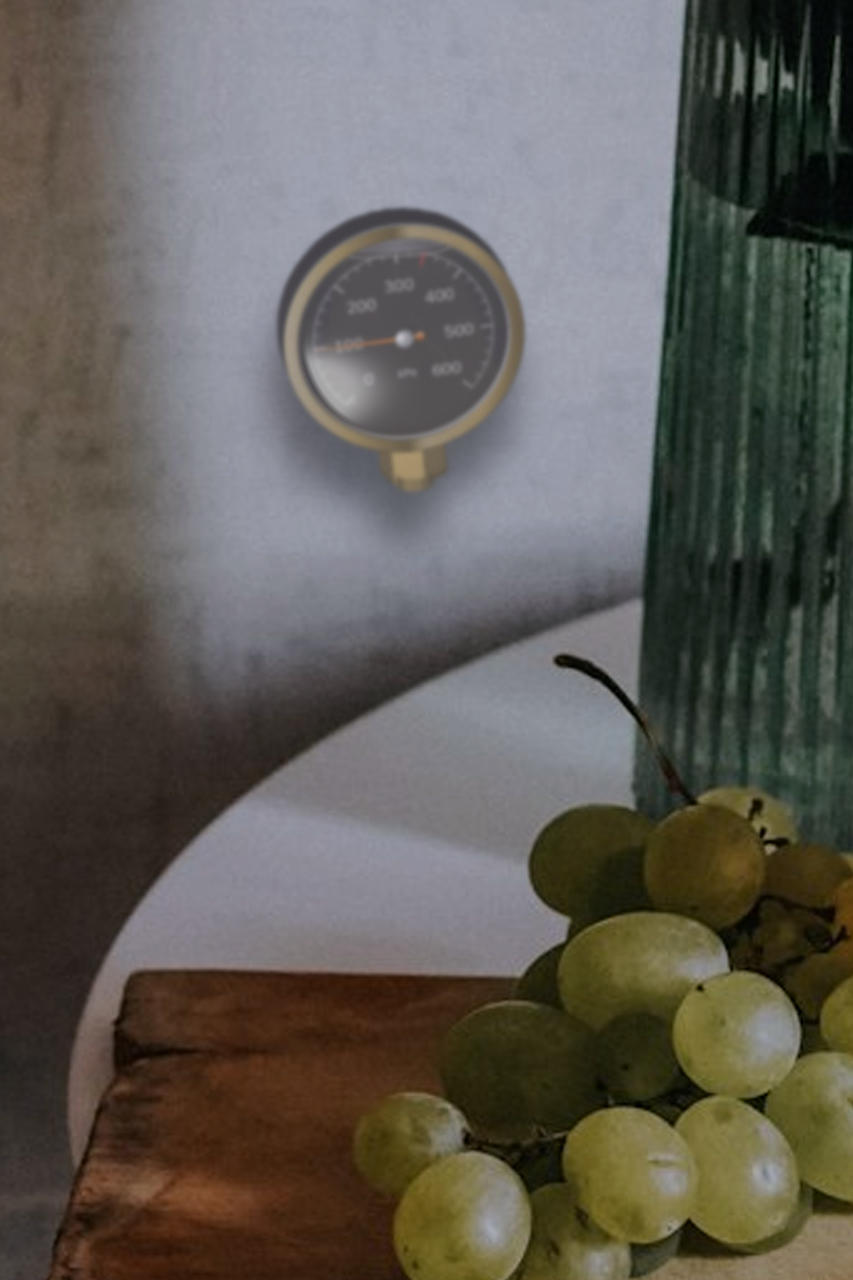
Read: 100 kPa
